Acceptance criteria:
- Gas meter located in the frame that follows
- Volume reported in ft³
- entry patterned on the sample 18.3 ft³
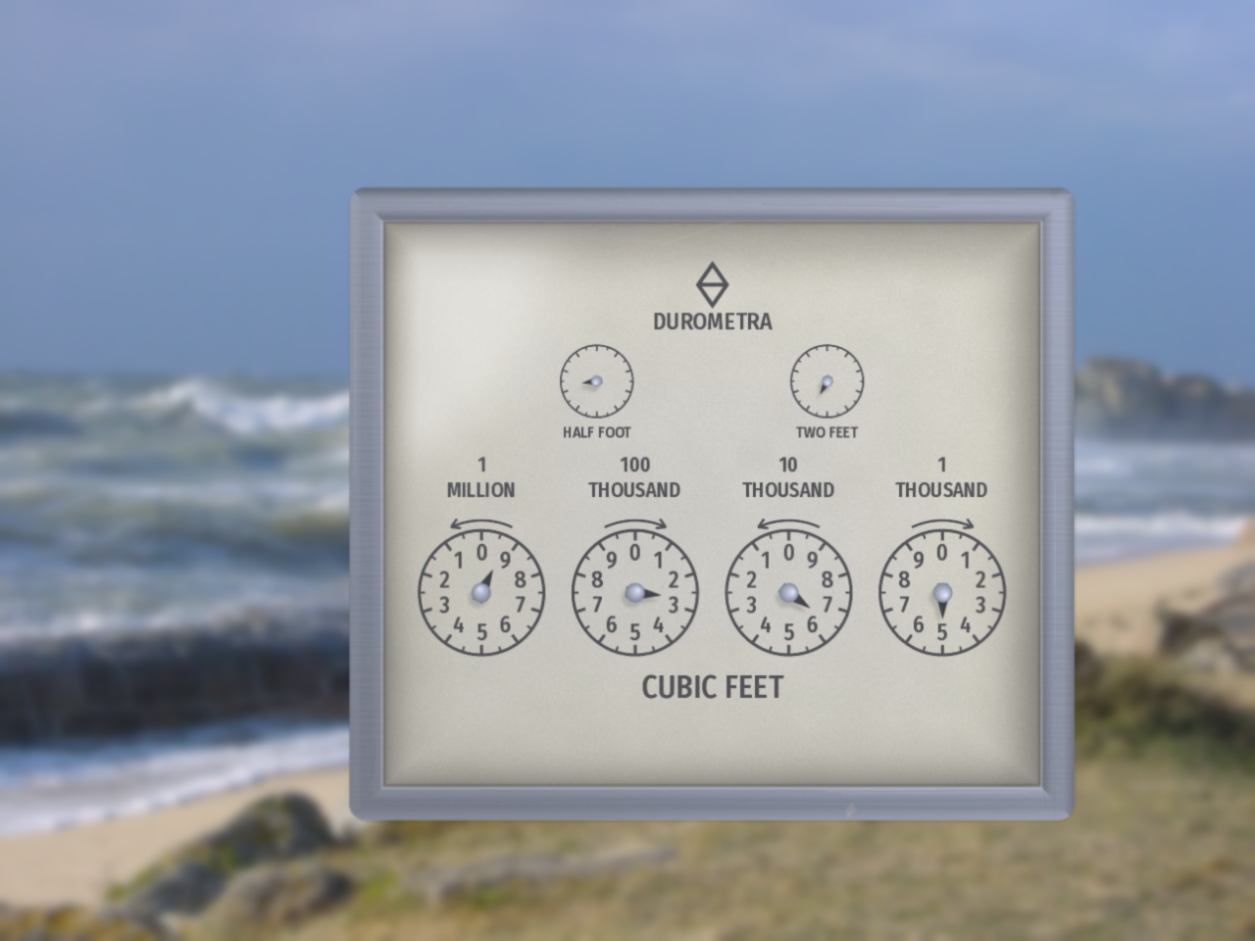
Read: 926500 ft³
